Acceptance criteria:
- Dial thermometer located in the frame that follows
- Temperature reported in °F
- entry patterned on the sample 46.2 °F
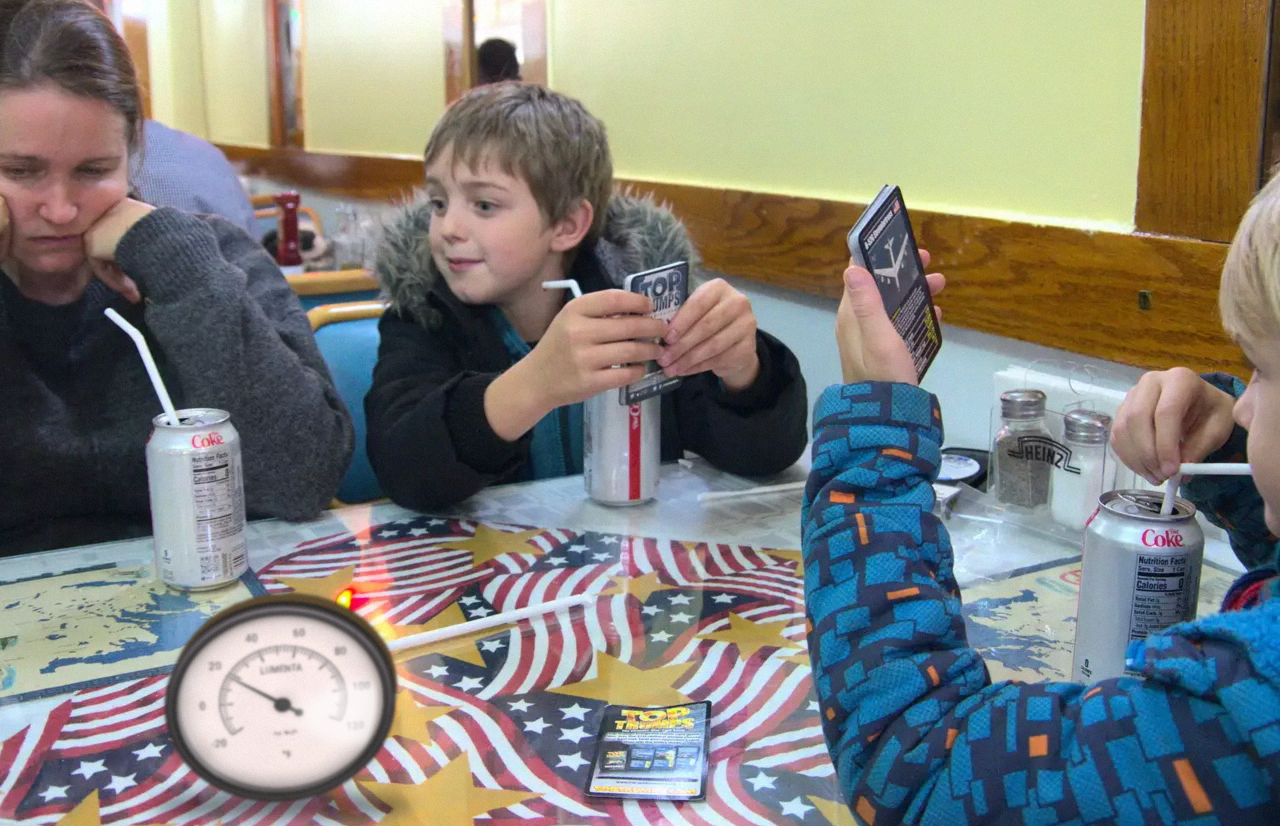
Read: 20 °F
